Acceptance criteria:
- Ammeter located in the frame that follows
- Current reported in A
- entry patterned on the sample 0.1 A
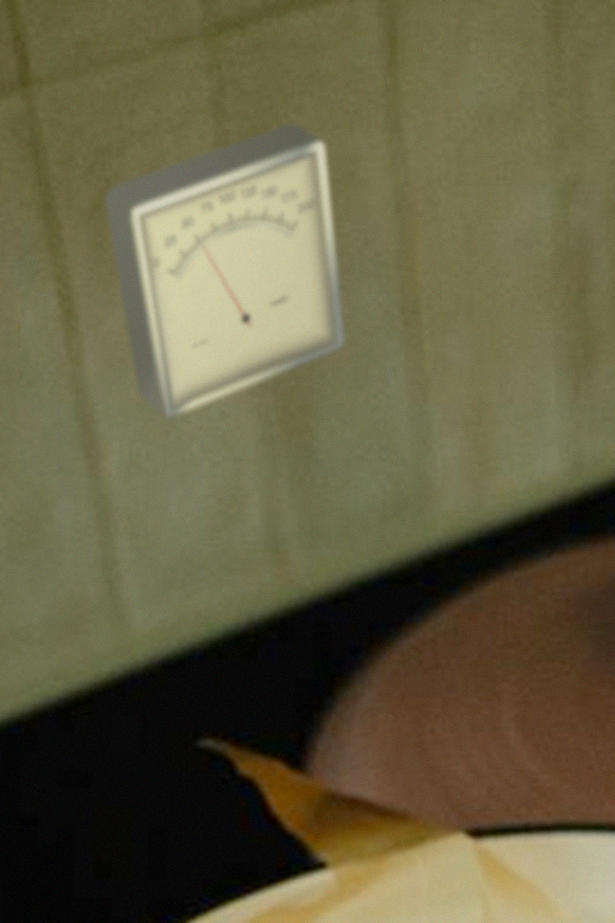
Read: 50 A
